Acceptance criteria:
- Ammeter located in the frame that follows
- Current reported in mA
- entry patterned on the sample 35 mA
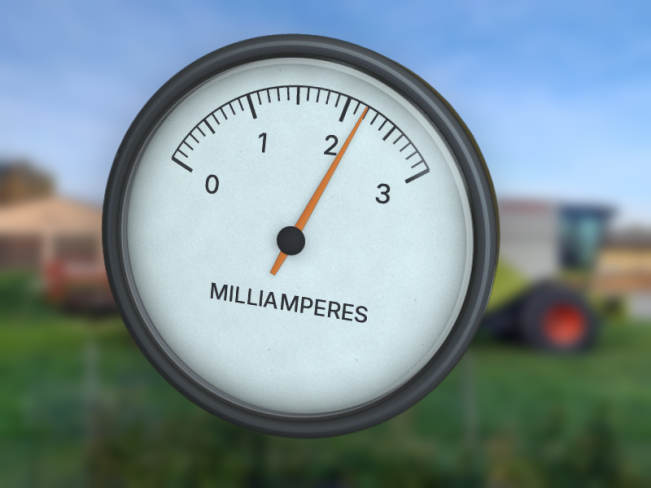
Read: 2.2 mA
